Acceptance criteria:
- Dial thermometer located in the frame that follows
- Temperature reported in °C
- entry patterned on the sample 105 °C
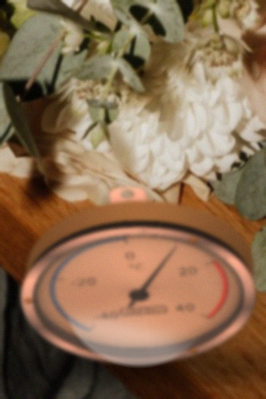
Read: 10 °C
